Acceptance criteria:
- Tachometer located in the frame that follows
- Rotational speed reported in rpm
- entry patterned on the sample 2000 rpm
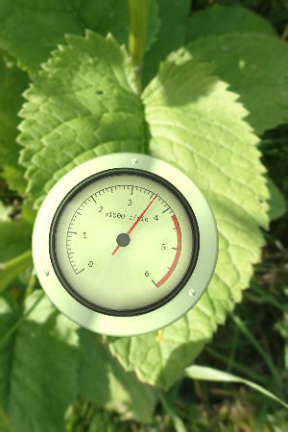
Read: 3600 rpm
